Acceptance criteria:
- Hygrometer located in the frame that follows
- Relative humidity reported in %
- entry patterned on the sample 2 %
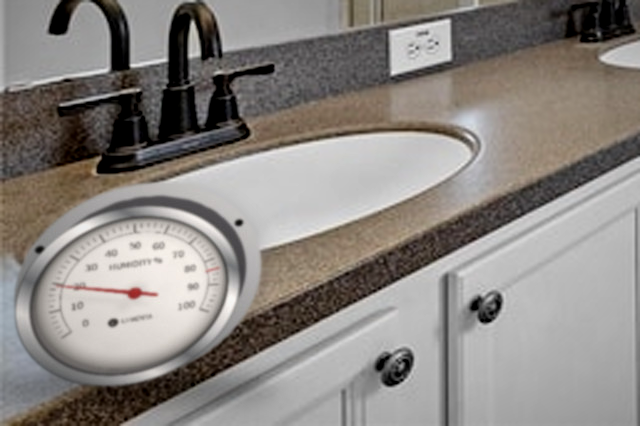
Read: 20 %
